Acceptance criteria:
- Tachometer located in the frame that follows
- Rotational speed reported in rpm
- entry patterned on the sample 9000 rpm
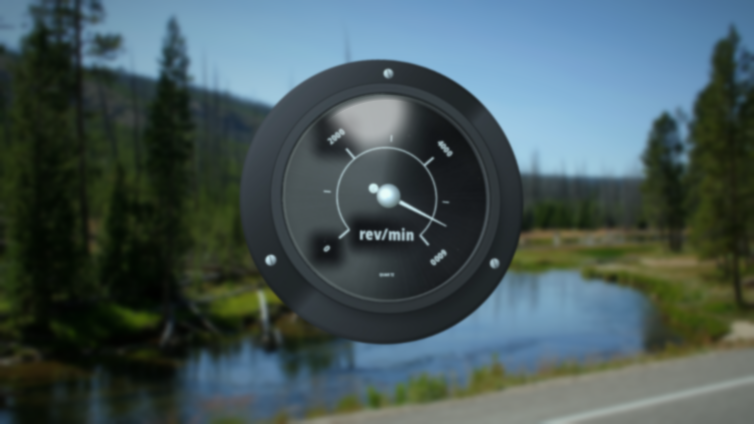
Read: 5500 rpm
